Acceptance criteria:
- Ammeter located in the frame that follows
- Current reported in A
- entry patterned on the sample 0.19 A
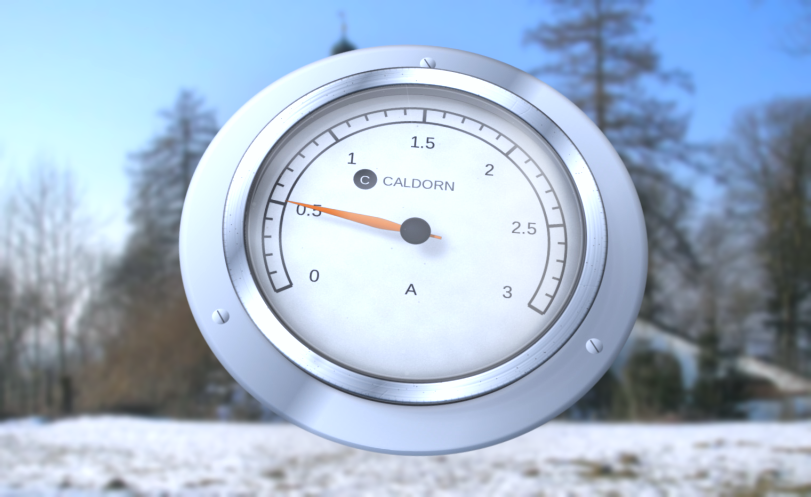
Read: 0.5 A
